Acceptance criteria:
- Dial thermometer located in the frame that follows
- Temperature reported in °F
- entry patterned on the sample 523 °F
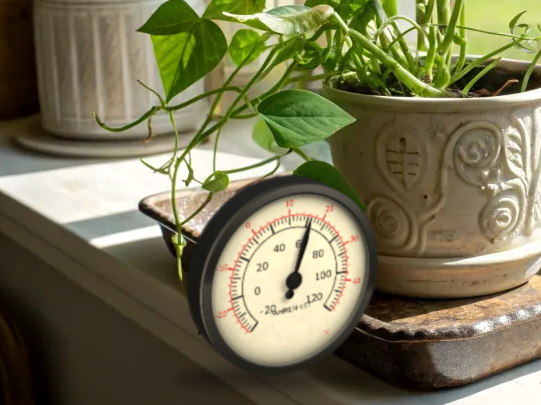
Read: 60 °F
